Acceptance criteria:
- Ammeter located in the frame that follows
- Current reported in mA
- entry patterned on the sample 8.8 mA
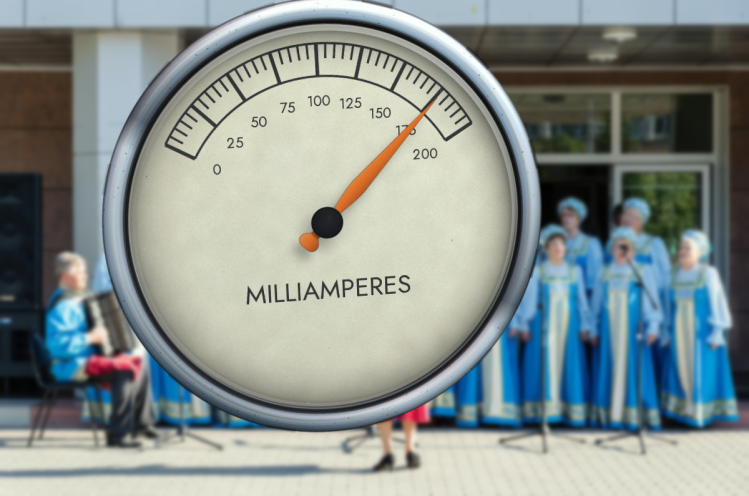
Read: 175 mA
